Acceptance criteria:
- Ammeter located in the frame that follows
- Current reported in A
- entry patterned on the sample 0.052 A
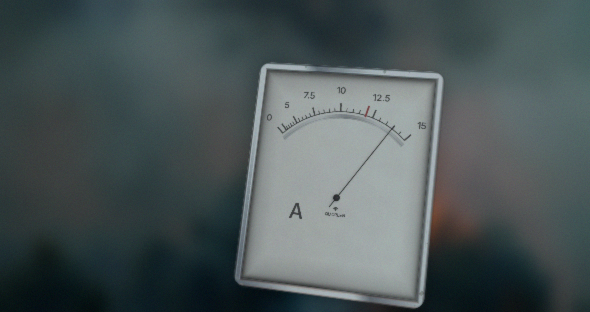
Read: 14 A
